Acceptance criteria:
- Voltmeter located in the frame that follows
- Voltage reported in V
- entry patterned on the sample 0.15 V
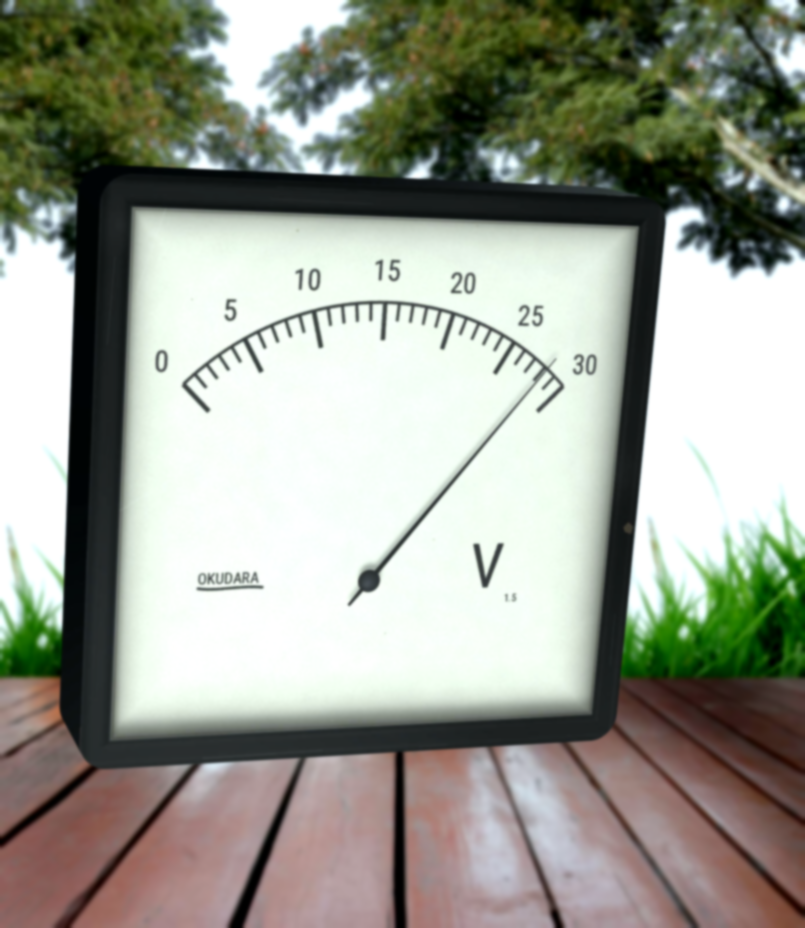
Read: 28 V
